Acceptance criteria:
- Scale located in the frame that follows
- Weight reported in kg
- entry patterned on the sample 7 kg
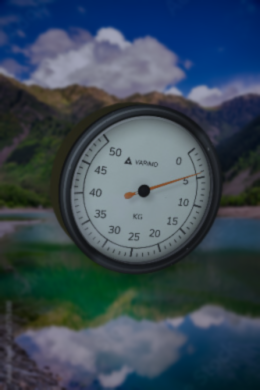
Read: 4 kg
